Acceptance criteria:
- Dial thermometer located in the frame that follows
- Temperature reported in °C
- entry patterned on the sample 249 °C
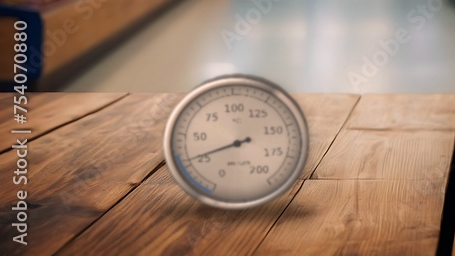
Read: 30 °C
